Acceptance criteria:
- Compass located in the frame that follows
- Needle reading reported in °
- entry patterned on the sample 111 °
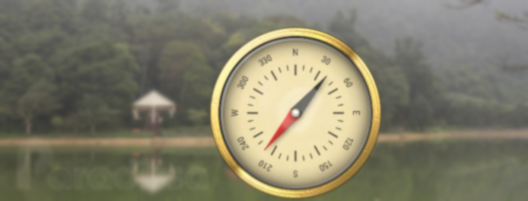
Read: 220 °
